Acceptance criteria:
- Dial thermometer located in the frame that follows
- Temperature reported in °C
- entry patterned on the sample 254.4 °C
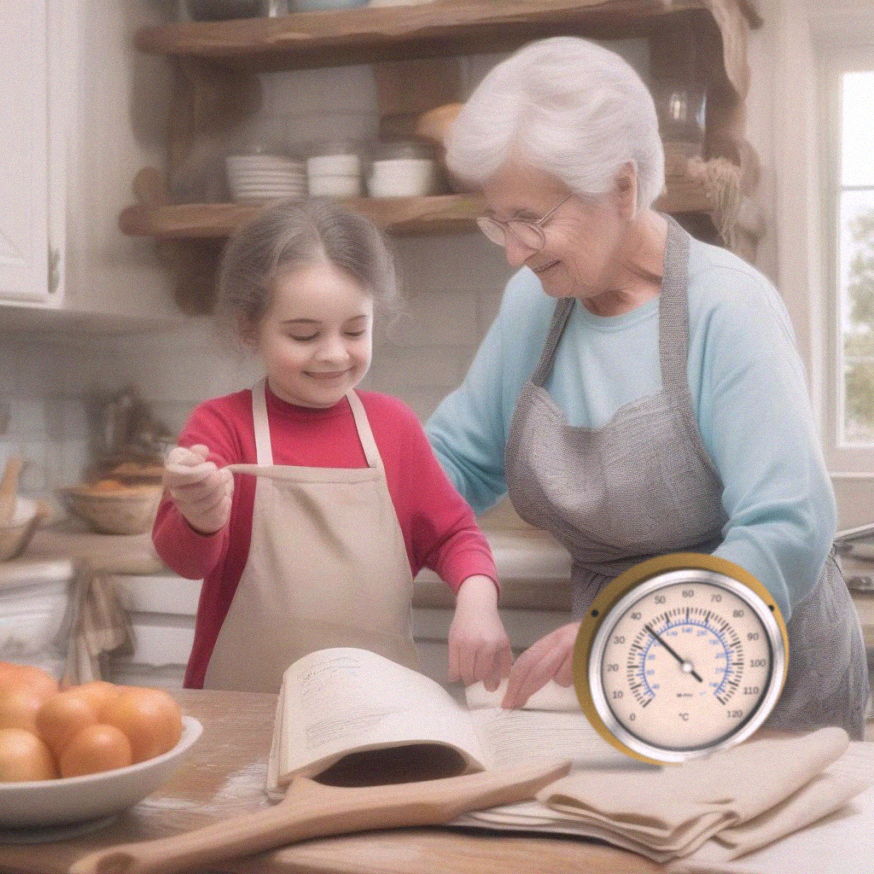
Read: 40 °C
